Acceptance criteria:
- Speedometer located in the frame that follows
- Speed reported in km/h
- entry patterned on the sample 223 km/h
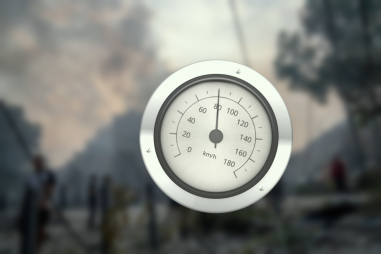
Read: 80 km/h
